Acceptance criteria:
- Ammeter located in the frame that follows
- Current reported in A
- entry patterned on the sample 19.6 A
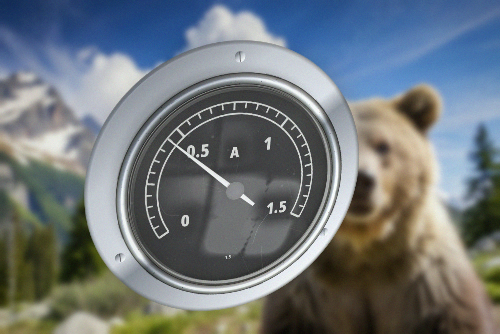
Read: 0.45 A
